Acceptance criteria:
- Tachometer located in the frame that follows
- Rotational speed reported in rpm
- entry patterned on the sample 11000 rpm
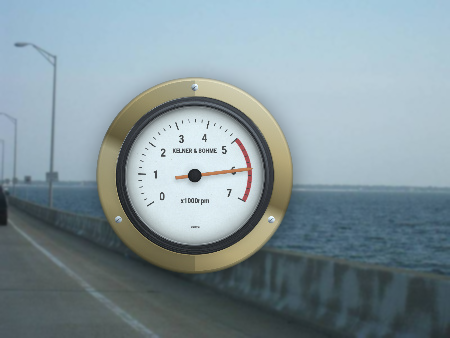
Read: 6000 rpm
